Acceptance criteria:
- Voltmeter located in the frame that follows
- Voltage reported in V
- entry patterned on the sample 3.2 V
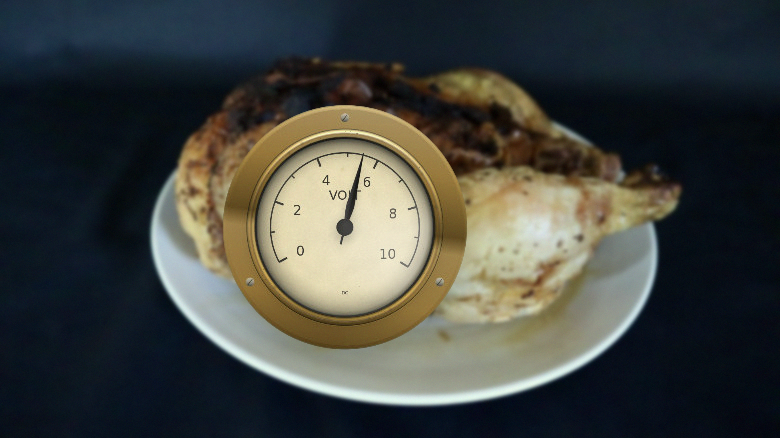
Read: 5.5 V
